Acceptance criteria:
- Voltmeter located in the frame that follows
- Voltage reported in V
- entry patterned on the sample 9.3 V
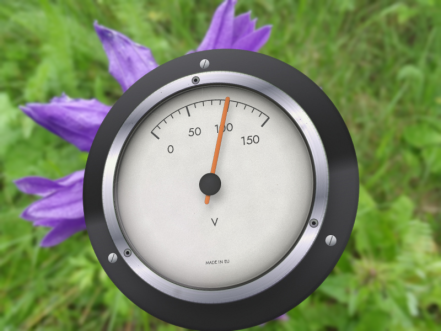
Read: 100 V
